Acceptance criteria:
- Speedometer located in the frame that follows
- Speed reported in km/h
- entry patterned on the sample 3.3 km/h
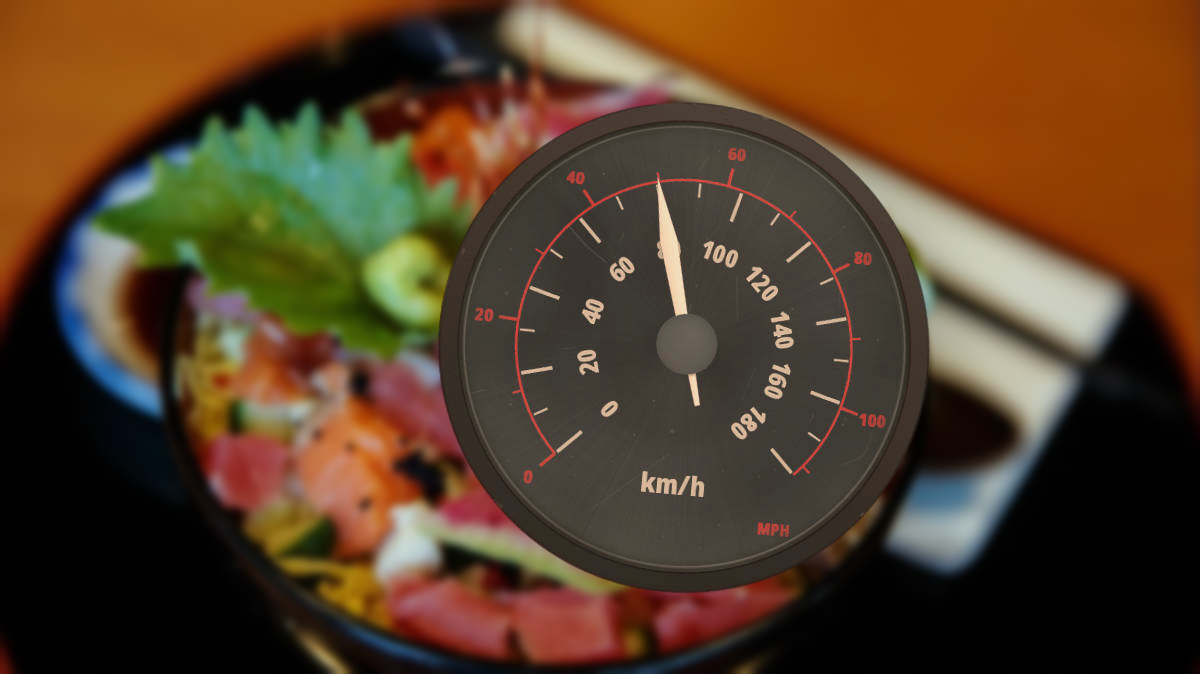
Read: 80 km/h
